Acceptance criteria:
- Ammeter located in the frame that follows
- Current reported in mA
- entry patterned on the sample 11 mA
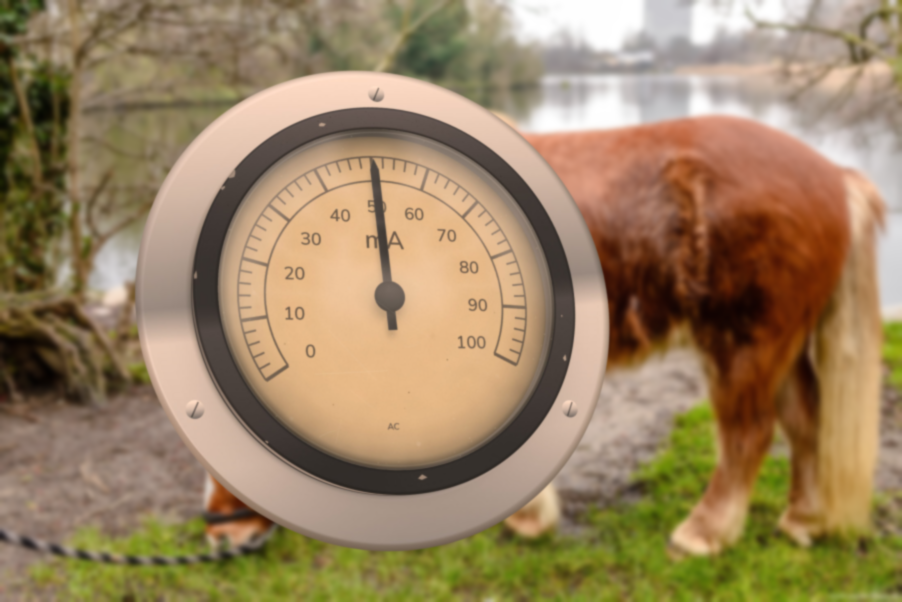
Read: 50 mA
